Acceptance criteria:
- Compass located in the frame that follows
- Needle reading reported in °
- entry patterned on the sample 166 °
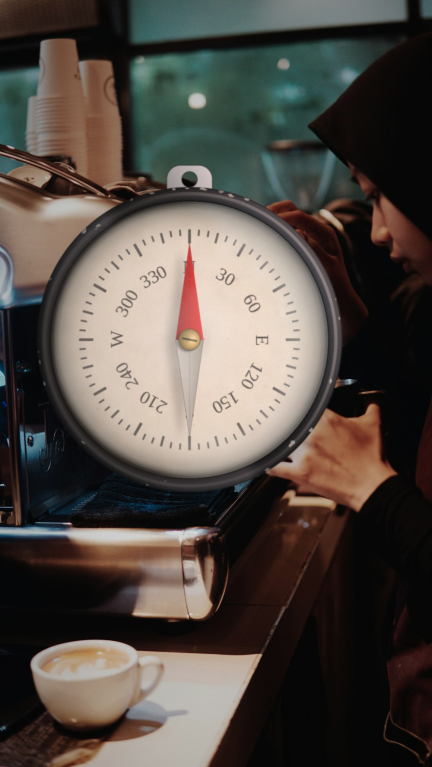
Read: 0 °
